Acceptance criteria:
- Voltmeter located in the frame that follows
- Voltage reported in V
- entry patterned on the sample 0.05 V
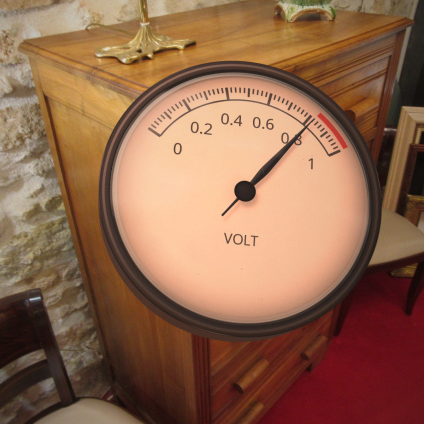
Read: 0.82 V
